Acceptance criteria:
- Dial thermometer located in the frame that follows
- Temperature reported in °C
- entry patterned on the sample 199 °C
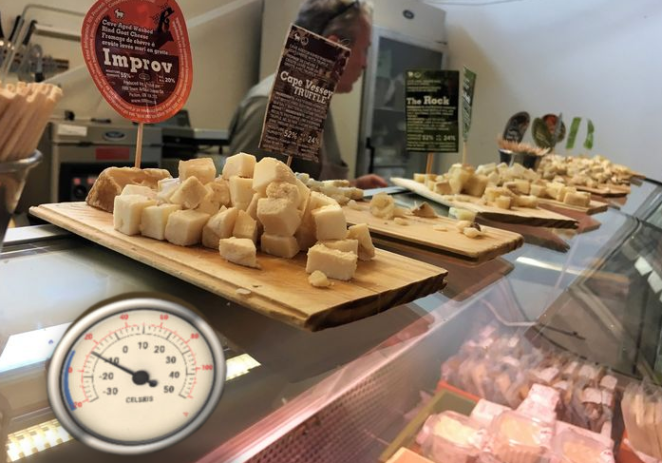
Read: -10 °C
